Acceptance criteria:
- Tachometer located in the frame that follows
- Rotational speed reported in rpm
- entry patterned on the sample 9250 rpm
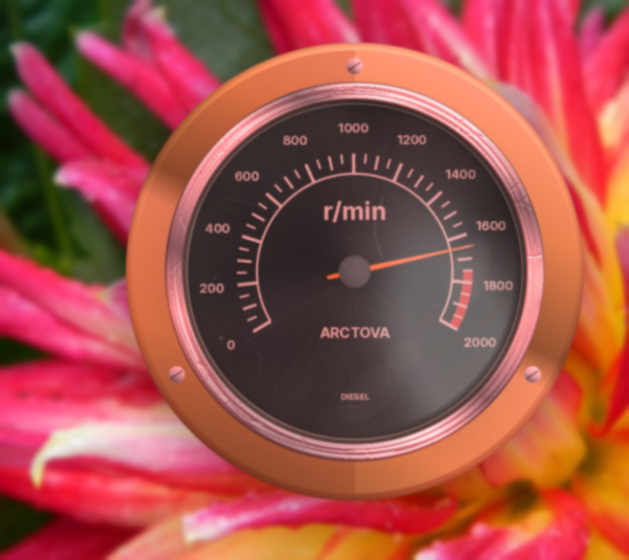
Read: 1650 rpm
